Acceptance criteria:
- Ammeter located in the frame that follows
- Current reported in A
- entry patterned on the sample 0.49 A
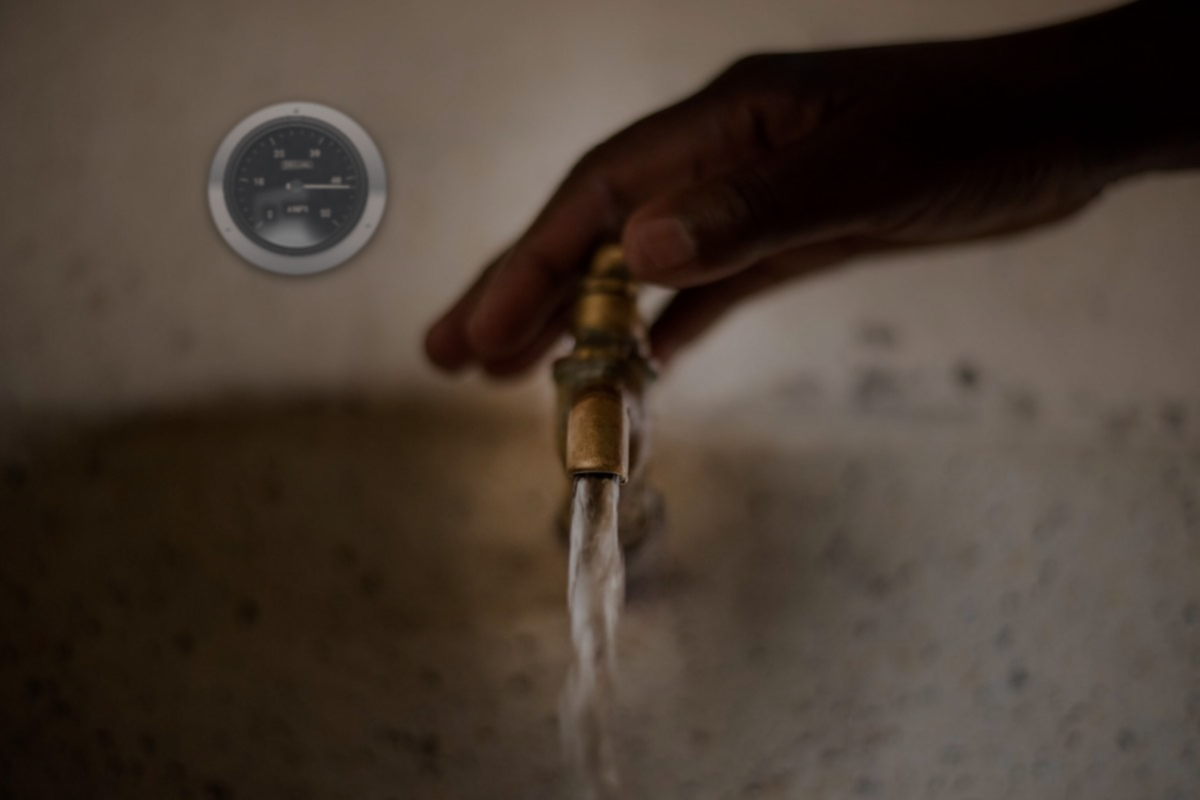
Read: 42 A
